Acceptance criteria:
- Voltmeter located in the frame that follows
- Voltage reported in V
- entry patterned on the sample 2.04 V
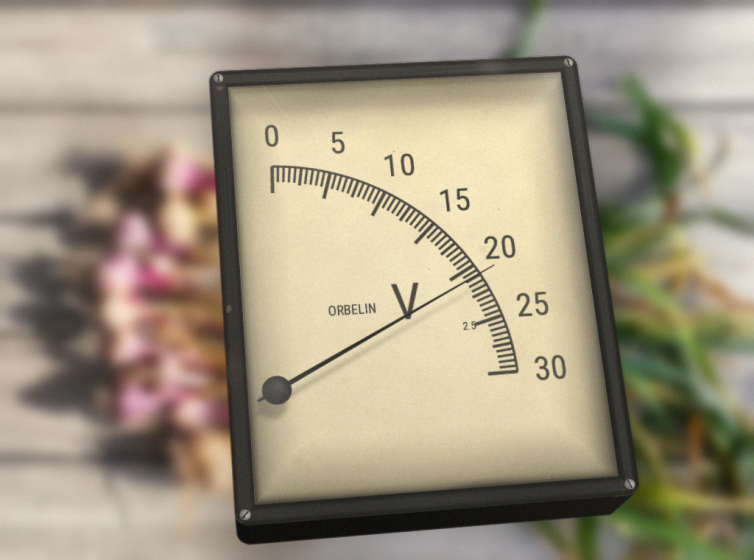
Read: 21 V
